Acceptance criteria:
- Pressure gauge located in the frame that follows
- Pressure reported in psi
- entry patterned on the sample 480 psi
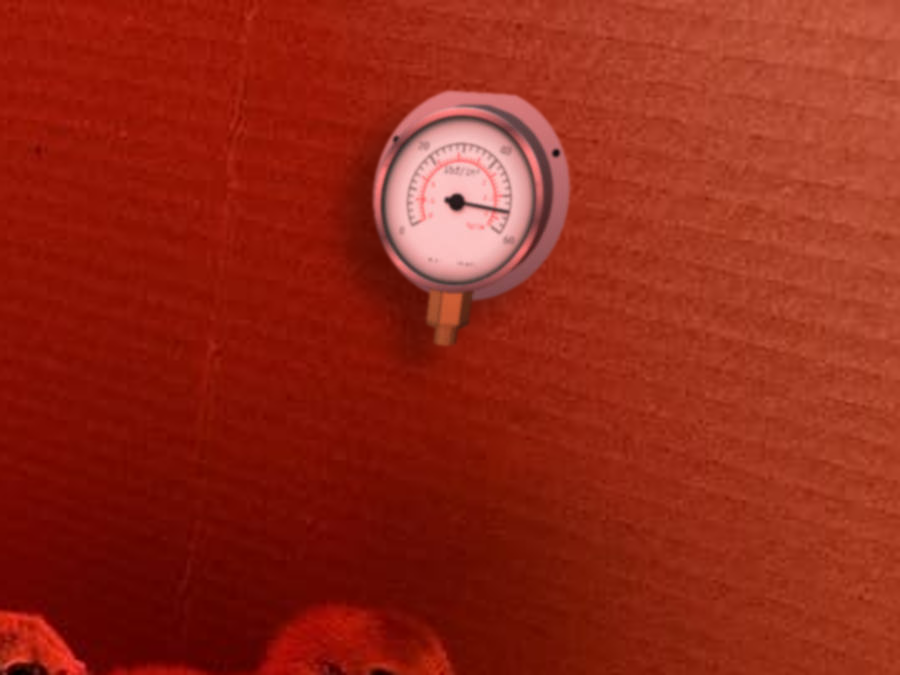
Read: 54 psi
